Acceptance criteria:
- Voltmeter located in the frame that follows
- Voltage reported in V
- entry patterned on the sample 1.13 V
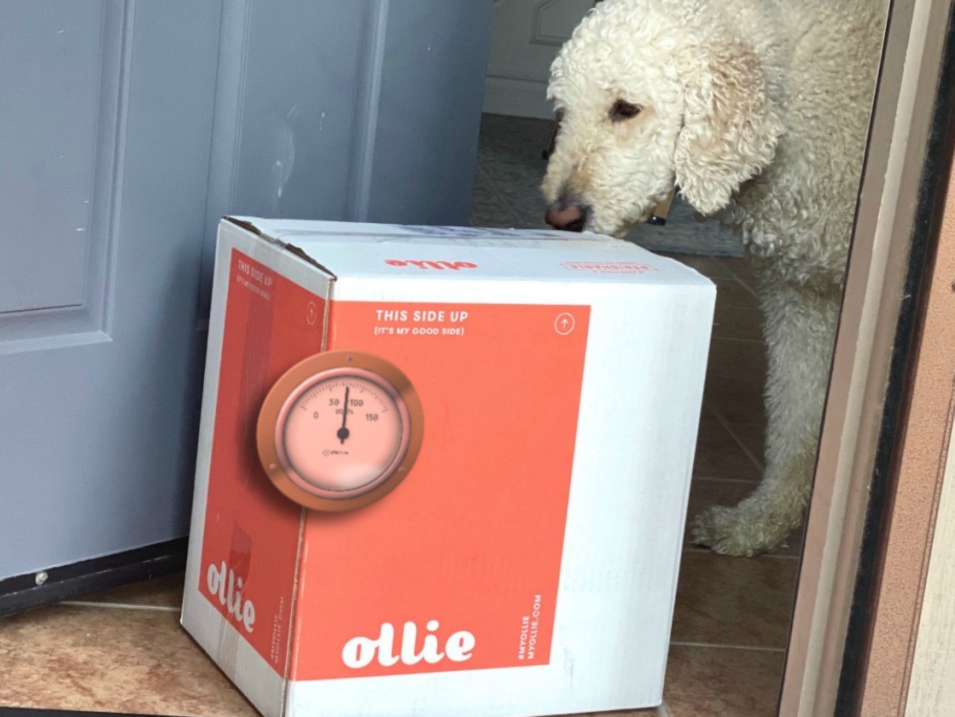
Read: 75 V
